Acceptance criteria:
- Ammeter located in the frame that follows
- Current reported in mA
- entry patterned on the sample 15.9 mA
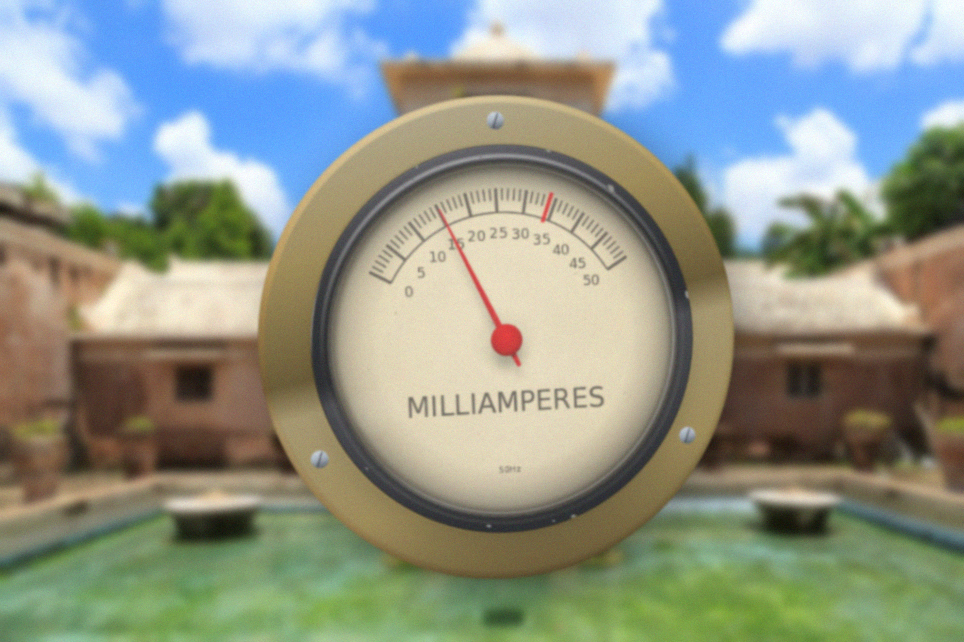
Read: 15 mA
